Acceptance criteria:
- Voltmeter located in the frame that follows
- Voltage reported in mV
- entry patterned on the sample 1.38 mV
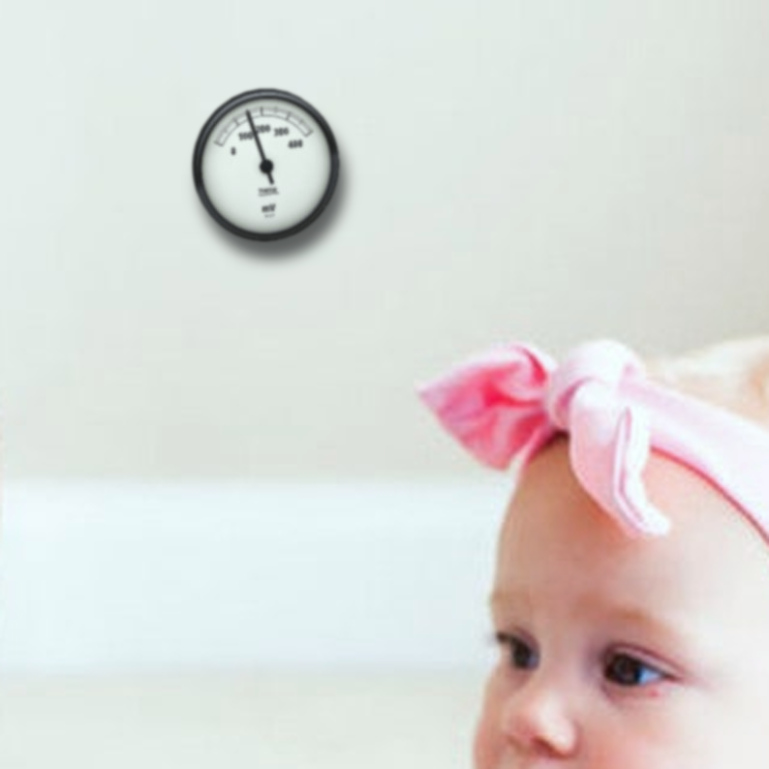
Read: 150 mV
